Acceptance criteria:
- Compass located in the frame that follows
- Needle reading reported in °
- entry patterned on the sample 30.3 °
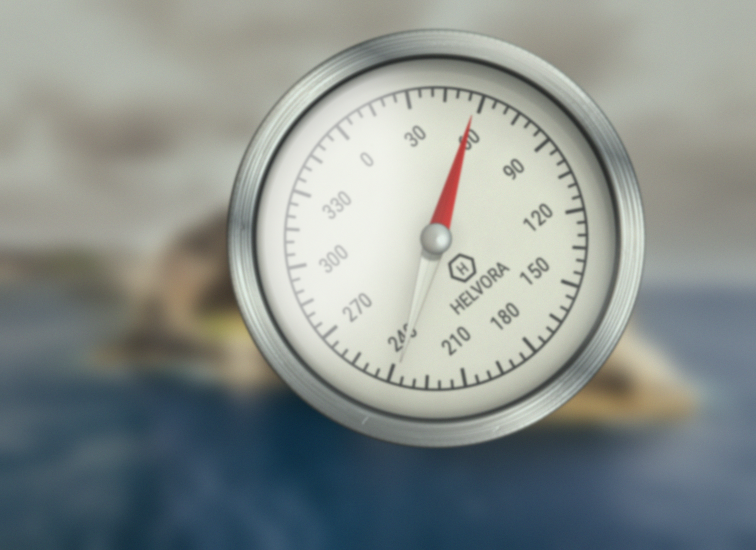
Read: 57.5 °
